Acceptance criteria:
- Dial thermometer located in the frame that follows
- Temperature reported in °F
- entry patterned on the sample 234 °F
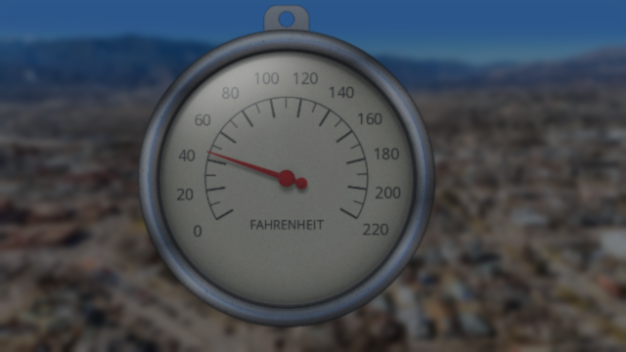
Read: 45 °F
